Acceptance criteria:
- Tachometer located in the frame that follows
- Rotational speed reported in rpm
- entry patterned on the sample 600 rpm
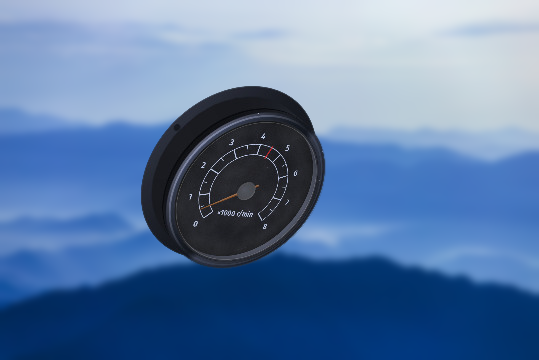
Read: 500 rpm
